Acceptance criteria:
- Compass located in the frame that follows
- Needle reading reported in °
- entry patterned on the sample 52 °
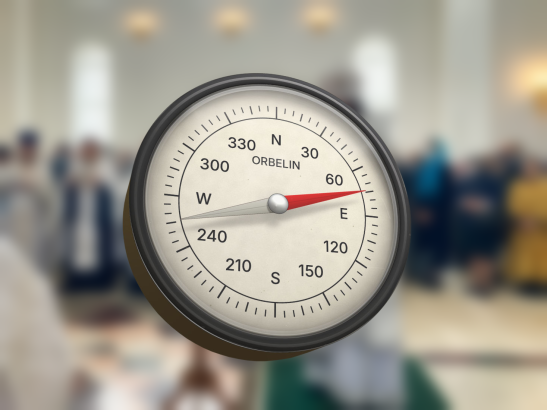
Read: 75 °
